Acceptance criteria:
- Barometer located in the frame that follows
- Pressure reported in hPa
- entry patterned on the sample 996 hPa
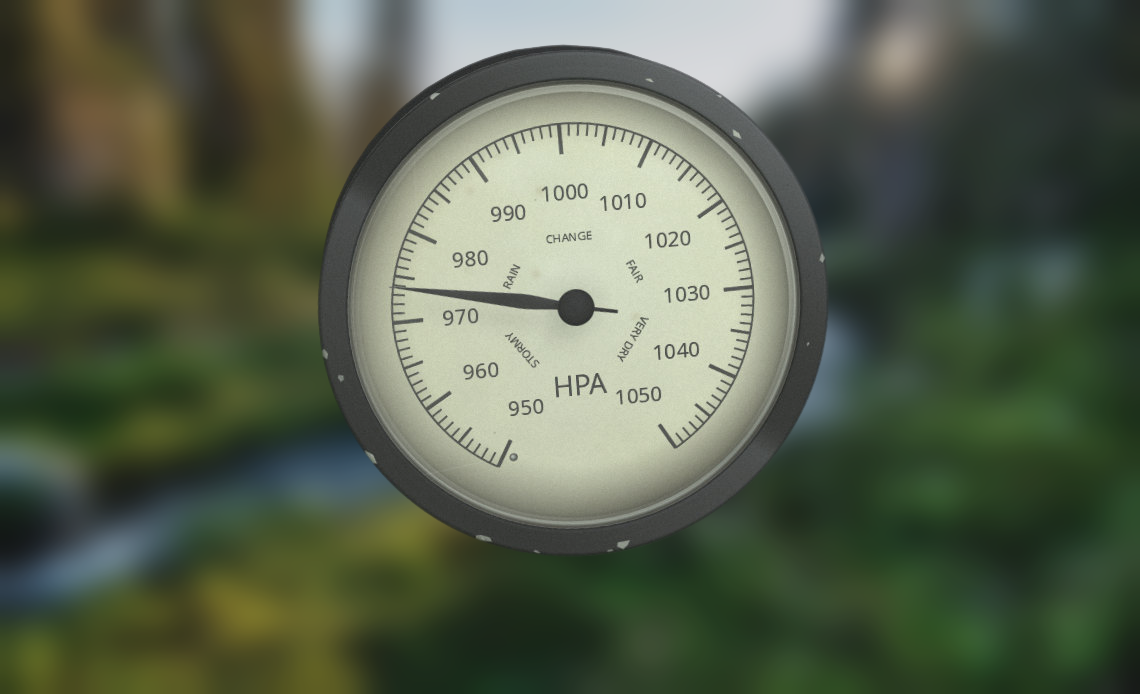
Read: 974 hPa
